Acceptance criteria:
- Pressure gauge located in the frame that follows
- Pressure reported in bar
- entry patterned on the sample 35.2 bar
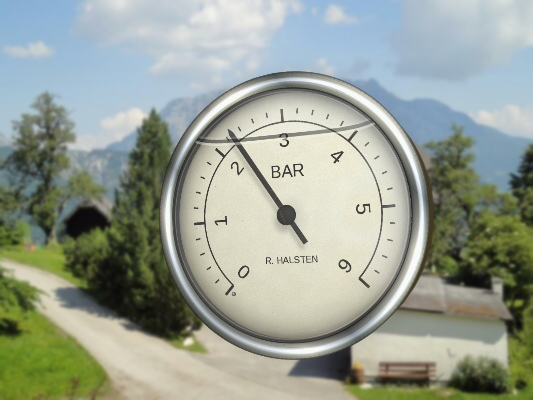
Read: 2.3 bar
